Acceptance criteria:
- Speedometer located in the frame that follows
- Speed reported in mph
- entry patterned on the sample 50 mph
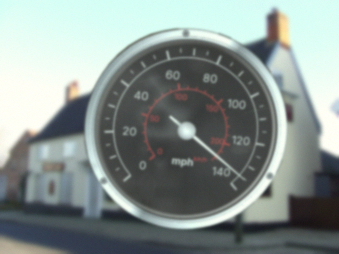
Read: 135 mph
